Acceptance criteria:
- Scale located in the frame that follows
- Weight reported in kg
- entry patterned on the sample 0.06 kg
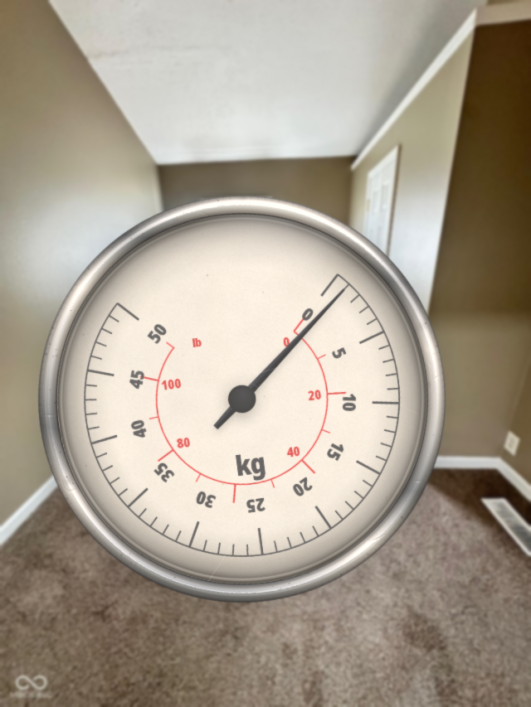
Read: 1 kg
